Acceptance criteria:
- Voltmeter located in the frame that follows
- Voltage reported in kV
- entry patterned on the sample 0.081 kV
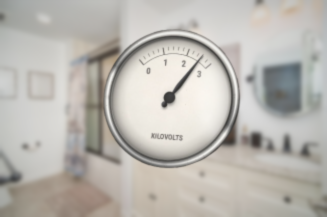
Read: 2.6 kV
